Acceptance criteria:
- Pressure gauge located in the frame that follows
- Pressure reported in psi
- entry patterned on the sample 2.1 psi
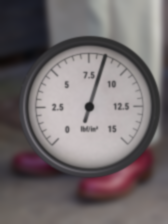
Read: 8.5 psi
